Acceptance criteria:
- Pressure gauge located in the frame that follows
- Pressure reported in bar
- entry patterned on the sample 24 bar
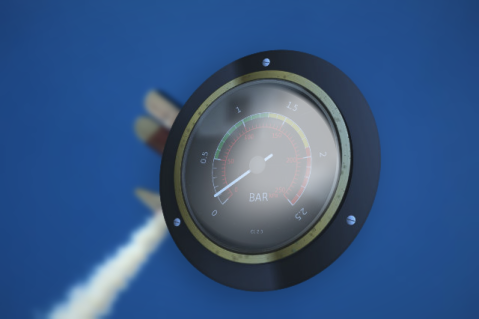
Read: 0.1 bar
